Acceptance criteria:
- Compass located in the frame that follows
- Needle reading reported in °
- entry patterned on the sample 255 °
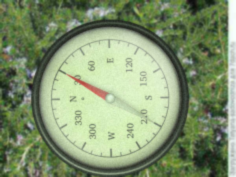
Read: 30 °
